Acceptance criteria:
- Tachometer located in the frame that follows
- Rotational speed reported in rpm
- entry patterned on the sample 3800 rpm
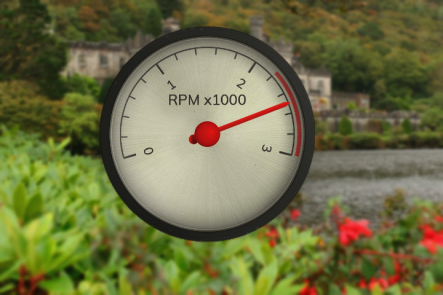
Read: 2500 rpm
